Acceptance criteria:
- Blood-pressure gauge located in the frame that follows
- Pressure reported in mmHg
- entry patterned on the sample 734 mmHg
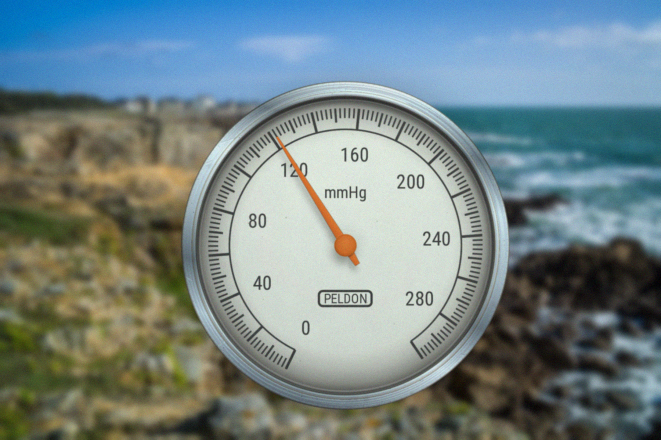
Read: 122 mmHg
